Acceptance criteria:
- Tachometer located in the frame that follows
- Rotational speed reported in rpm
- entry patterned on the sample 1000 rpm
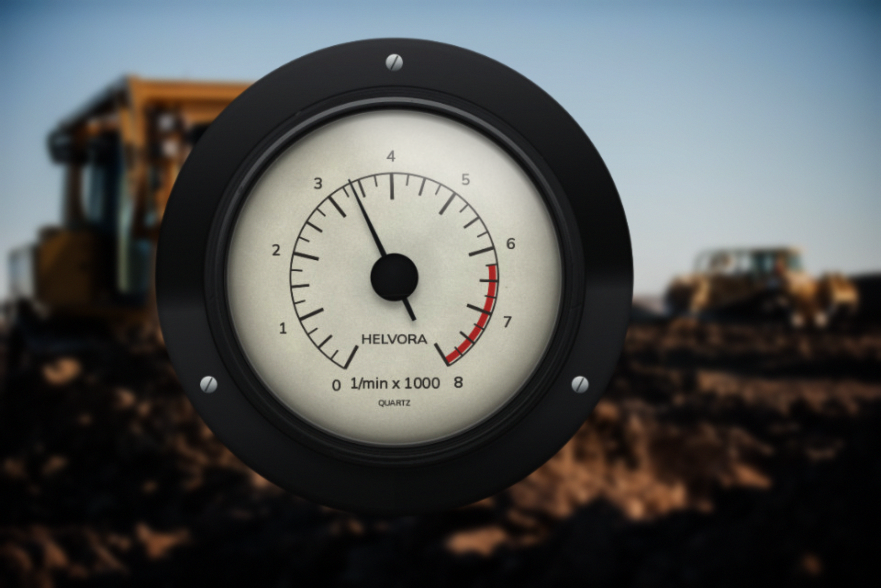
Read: 3375 rpm
